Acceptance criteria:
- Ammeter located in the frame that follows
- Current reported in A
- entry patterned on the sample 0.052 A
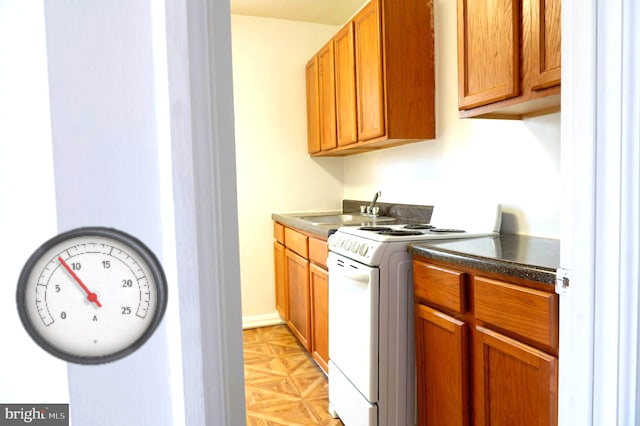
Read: 9 A
